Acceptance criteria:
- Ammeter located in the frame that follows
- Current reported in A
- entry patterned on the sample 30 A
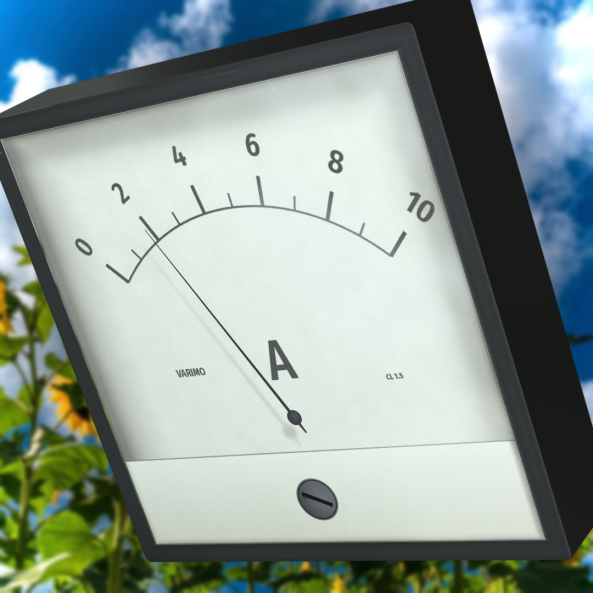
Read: 2 A
